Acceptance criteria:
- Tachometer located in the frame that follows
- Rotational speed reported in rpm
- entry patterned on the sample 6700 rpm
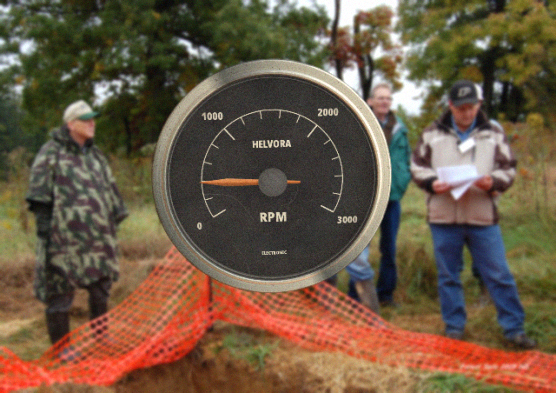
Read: 400 rpm
